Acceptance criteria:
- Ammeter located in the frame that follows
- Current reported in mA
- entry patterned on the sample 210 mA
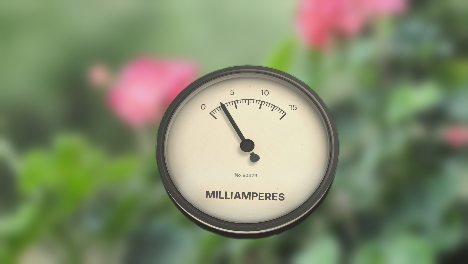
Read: 2.5 mA
